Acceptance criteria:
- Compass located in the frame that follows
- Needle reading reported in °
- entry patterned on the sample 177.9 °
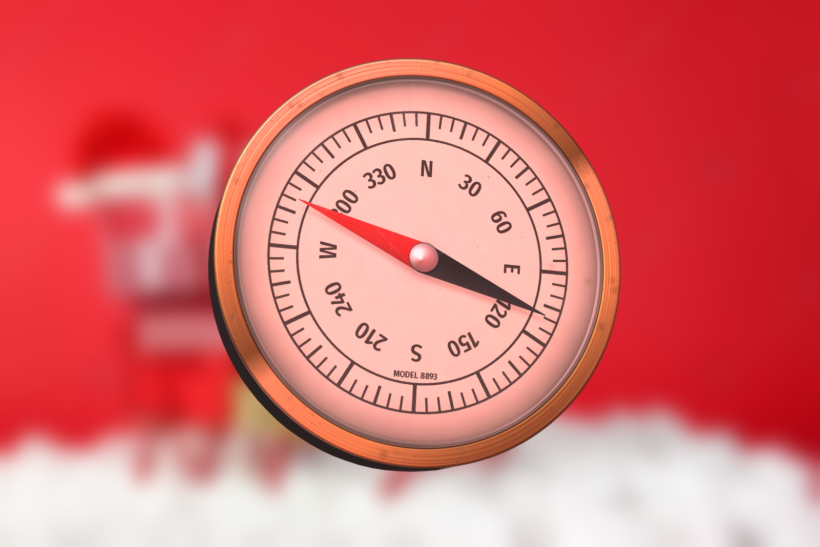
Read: 290 °
